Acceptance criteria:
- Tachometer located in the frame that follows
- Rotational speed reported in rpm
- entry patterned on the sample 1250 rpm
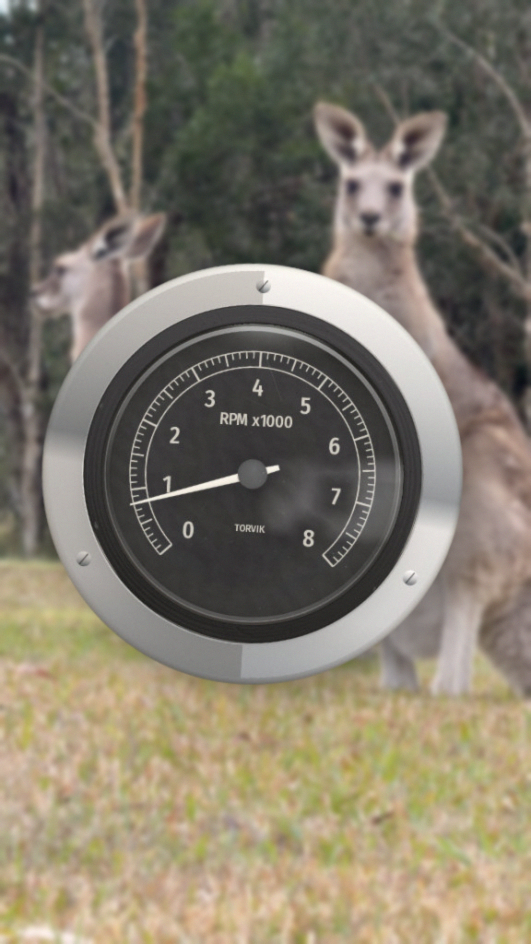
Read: 800 rpm
